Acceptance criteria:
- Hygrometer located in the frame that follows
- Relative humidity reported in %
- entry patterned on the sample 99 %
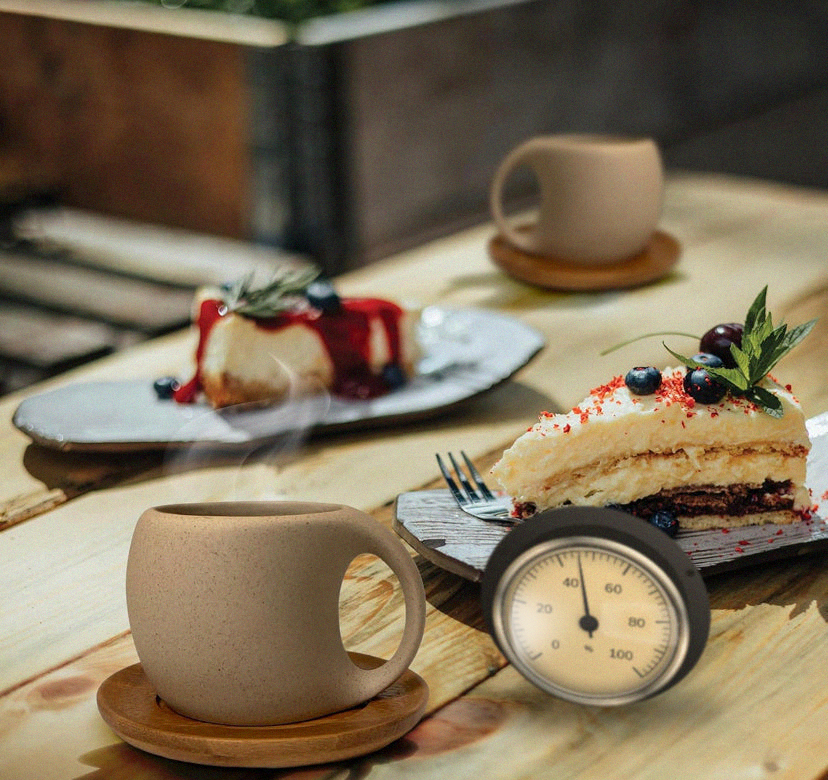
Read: 46 %
